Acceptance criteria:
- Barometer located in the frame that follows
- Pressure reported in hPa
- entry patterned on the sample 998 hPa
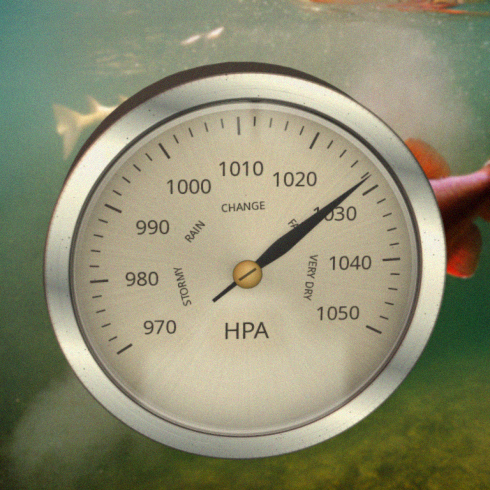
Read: 1028 hPa
